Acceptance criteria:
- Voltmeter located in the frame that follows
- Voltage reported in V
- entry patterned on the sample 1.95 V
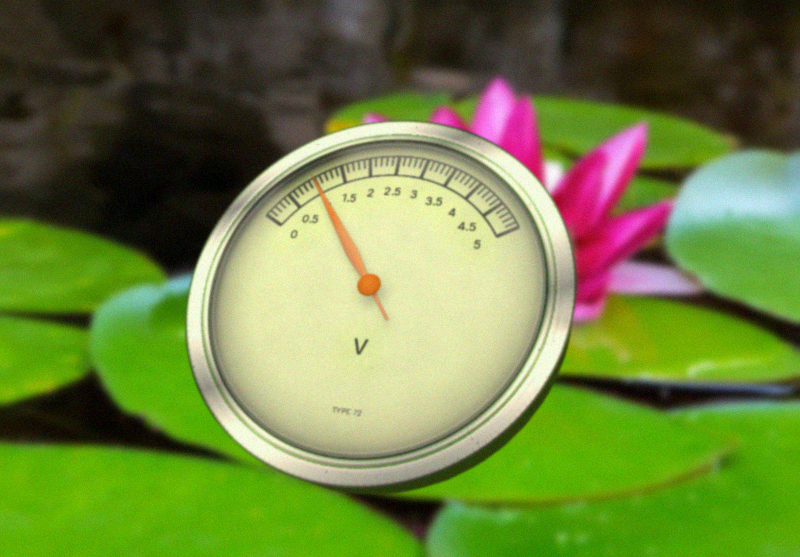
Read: 1 V
